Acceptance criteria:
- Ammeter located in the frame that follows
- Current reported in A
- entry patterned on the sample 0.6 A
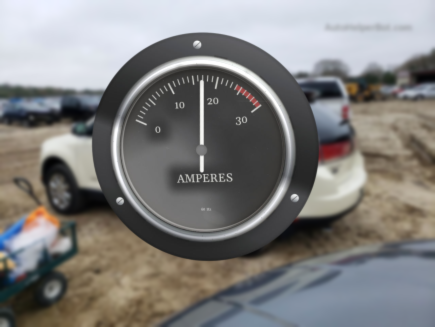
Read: 17 A
